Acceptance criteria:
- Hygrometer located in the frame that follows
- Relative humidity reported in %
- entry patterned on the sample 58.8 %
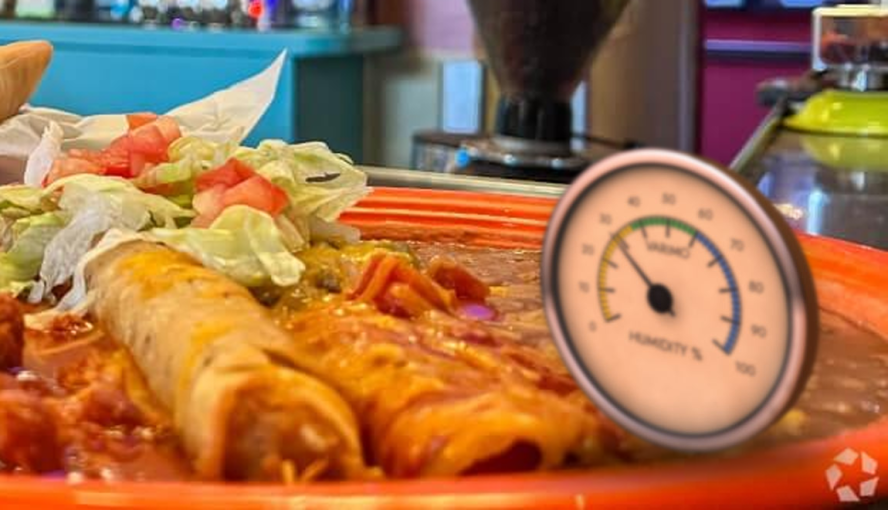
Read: 30 %
